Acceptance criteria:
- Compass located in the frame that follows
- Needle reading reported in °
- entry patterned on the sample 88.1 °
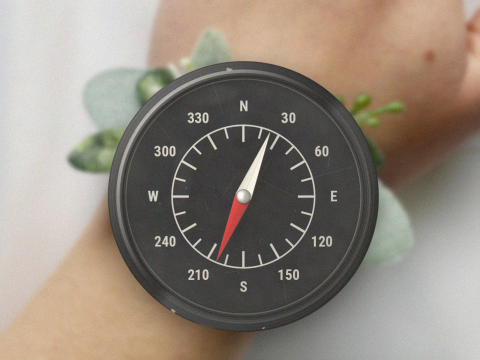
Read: 202.5 °
